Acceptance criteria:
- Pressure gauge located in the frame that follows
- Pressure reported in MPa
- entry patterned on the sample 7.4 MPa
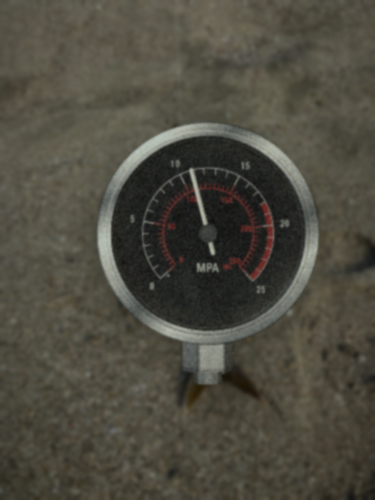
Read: 11 MPa
